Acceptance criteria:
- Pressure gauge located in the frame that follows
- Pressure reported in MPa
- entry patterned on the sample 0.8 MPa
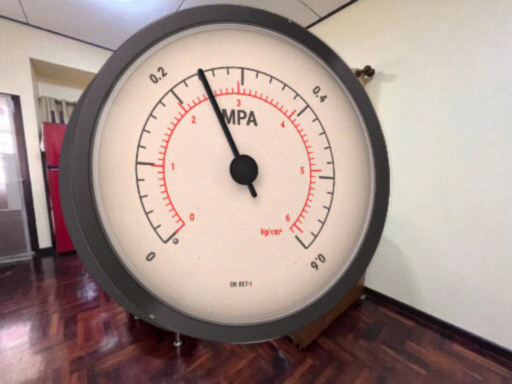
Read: 0.24 MPa
